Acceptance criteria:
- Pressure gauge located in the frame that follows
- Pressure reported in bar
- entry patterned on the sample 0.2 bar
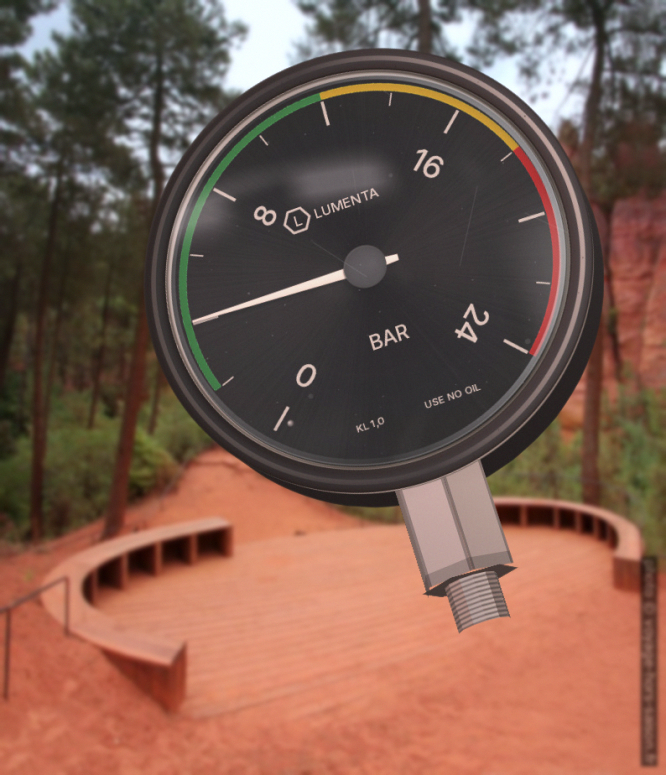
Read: 4 bar
